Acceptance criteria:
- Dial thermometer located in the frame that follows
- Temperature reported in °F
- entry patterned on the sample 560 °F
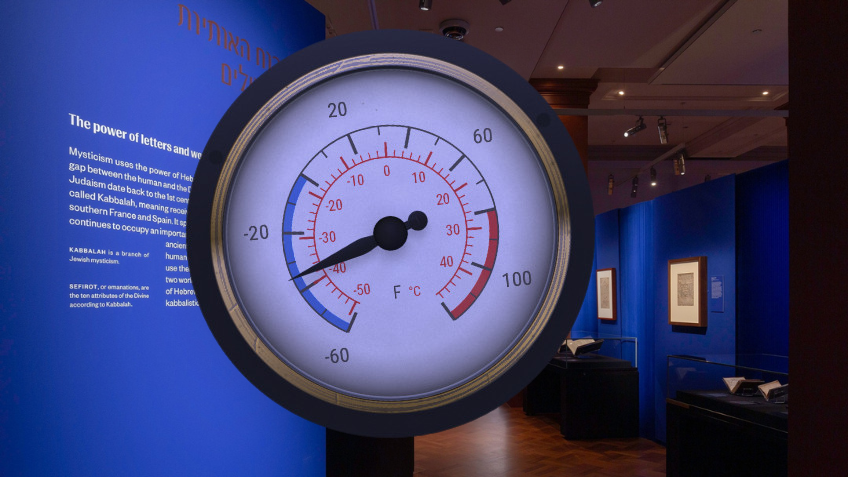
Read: -35 °F
